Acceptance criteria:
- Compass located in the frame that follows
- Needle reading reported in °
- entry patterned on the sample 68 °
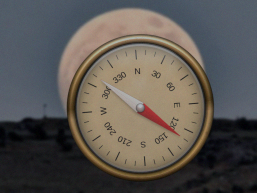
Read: 130 °
